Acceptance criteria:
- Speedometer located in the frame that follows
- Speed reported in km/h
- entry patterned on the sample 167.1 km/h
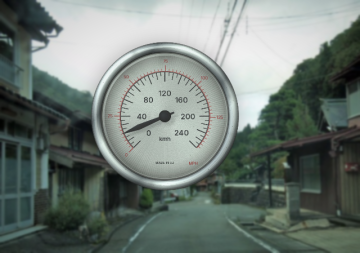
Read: 20 km/h
